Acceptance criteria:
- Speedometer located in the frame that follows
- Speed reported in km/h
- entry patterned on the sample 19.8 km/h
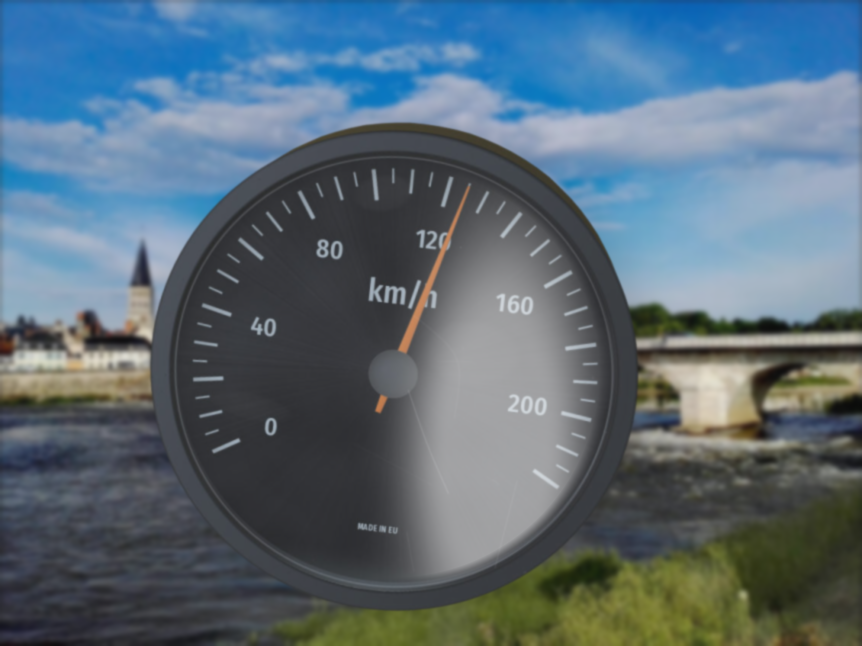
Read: 125 km/h
